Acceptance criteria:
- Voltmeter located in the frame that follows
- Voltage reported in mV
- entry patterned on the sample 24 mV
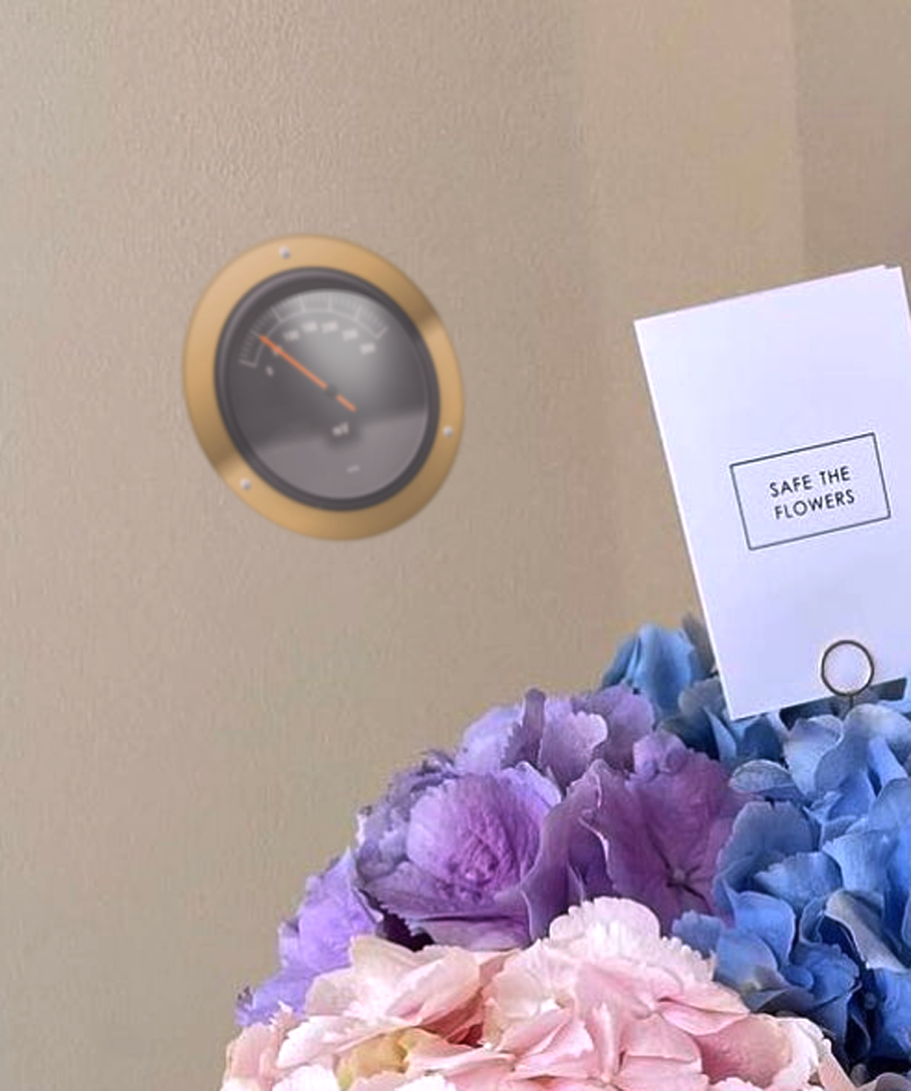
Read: 50 mV
